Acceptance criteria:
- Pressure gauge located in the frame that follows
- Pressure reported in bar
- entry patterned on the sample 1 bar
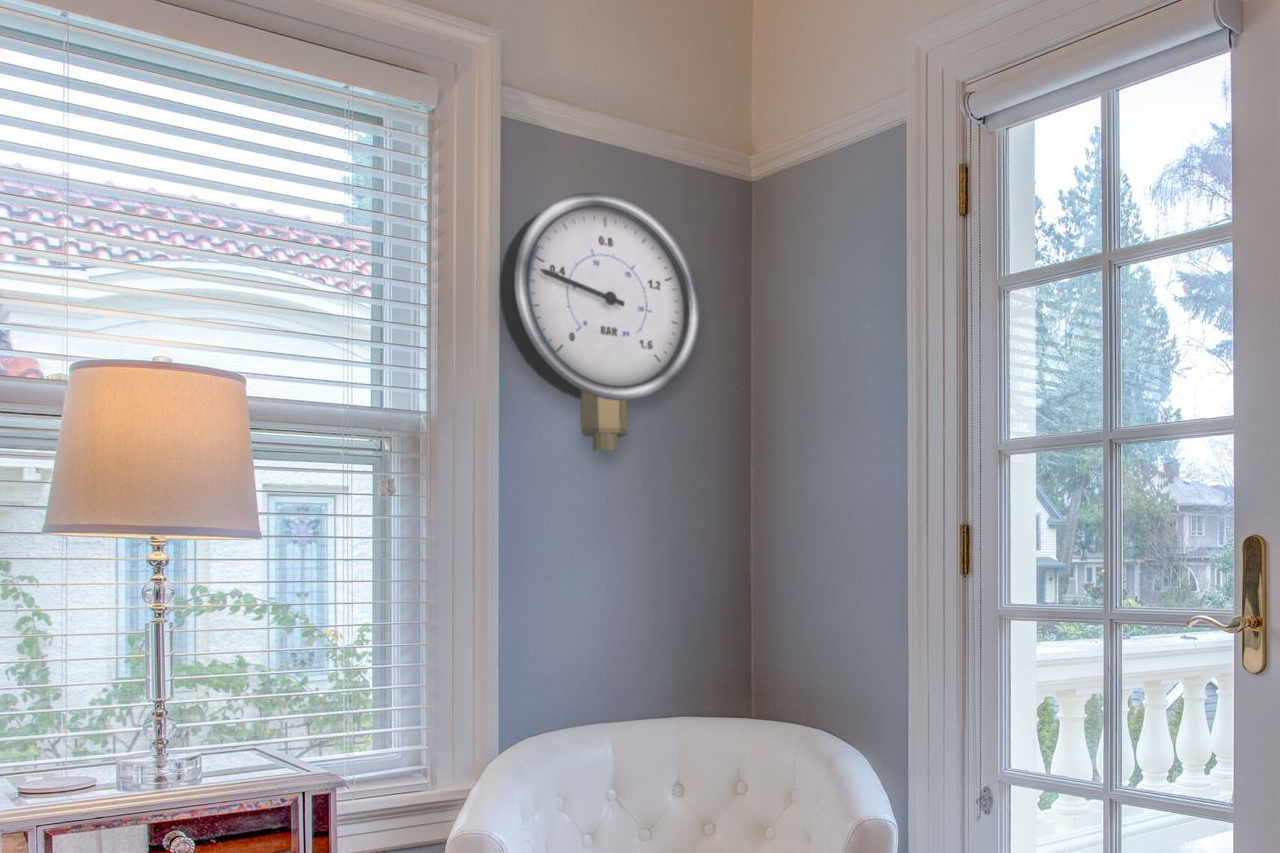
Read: 0.35 bar
